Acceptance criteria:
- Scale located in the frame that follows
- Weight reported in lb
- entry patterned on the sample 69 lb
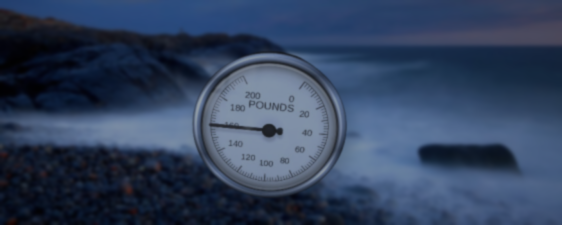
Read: 160 lb
